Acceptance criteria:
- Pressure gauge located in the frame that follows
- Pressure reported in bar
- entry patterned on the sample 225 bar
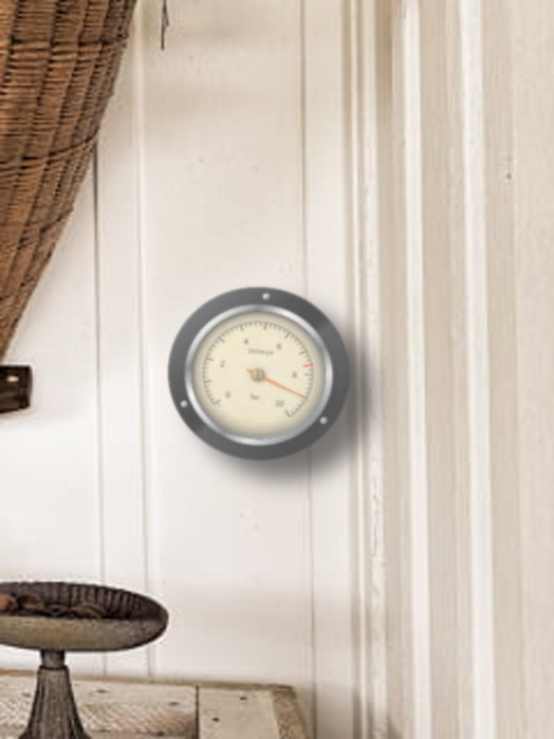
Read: 9 bar
